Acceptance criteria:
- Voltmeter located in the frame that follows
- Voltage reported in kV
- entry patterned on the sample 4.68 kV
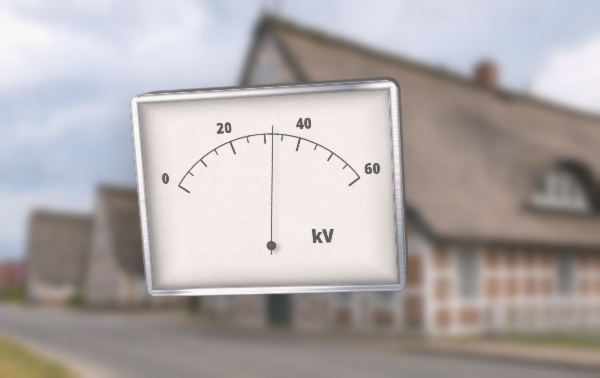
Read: 32.5 kV
